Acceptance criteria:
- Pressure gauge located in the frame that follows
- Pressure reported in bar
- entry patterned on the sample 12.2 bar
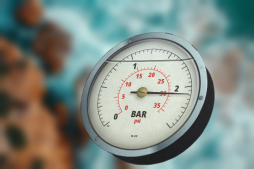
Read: 2.1 bar
